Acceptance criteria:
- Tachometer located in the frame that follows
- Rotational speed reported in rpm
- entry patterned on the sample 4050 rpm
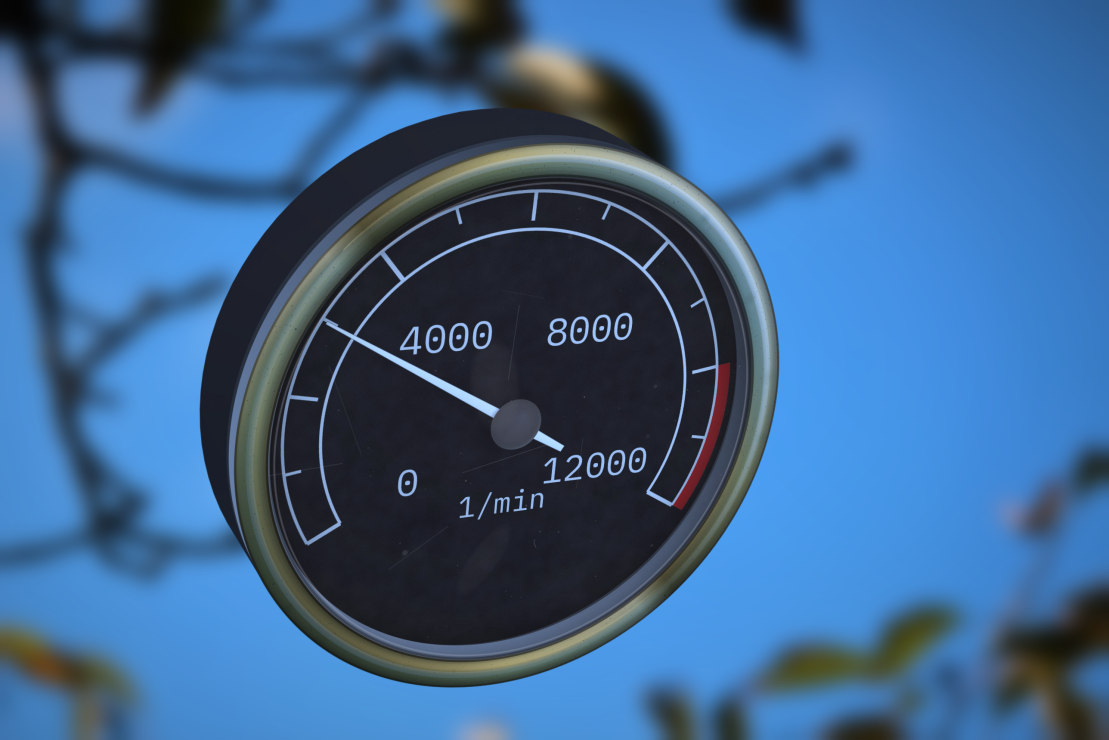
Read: 3000 rpm
